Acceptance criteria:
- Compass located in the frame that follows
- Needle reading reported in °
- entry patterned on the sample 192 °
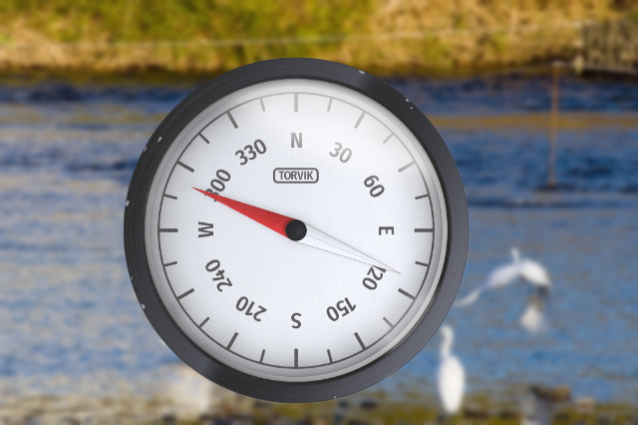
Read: 292.5 °
